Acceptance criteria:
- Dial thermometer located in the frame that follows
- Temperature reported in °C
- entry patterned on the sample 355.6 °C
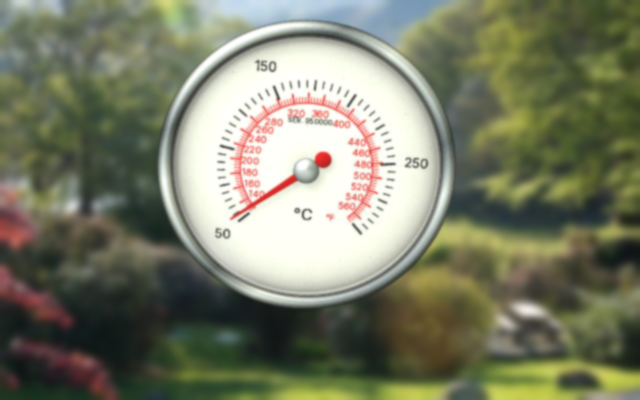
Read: 55 °C
